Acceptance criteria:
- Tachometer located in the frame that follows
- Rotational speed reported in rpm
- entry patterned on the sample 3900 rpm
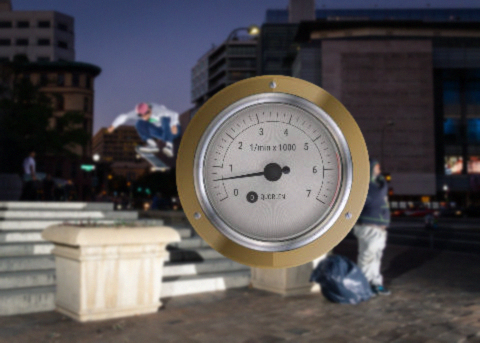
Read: 600 rpm
